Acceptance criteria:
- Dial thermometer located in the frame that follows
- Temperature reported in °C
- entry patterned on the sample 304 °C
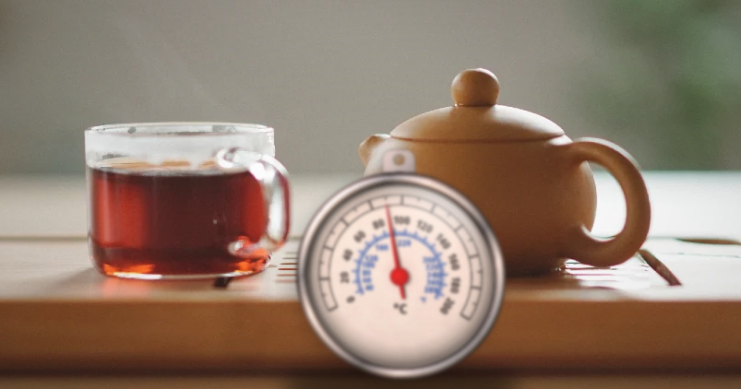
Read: 90 °C
